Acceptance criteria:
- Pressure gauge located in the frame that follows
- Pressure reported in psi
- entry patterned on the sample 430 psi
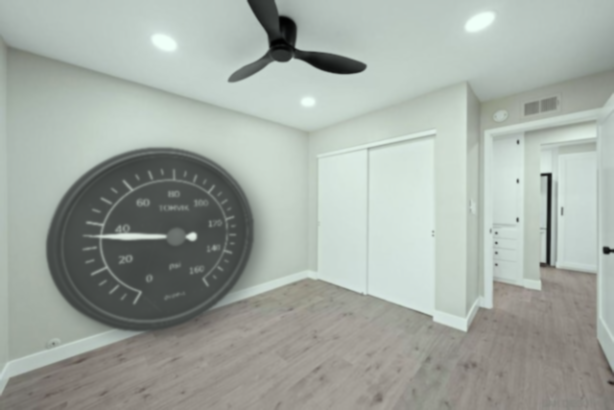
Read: 35 psi
